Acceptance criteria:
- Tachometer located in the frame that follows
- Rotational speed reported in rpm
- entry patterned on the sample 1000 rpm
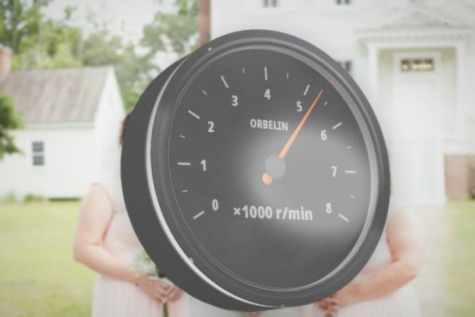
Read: 5250 rpm
